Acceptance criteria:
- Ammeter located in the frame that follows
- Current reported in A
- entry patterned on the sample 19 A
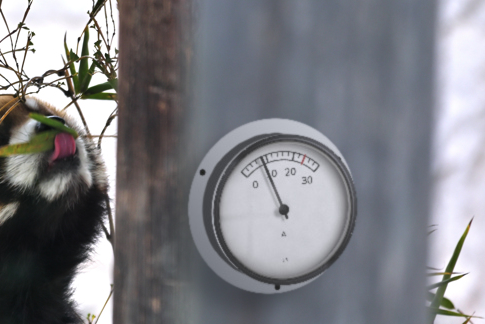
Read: 8 A
